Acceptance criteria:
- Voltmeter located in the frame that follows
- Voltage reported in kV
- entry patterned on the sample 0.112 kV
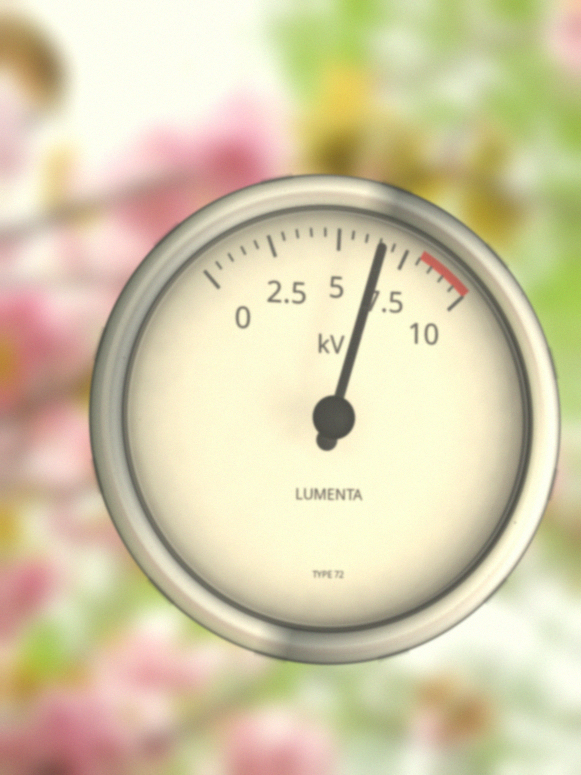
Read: 6.5 kV
